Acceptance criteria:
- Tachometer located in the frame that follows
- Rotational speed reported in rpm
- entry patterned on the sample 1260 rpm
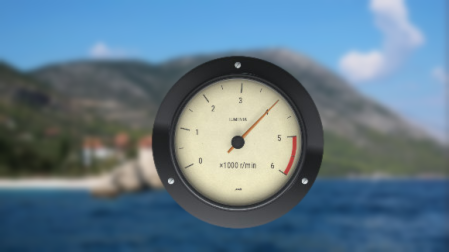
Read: 4000 rpm
